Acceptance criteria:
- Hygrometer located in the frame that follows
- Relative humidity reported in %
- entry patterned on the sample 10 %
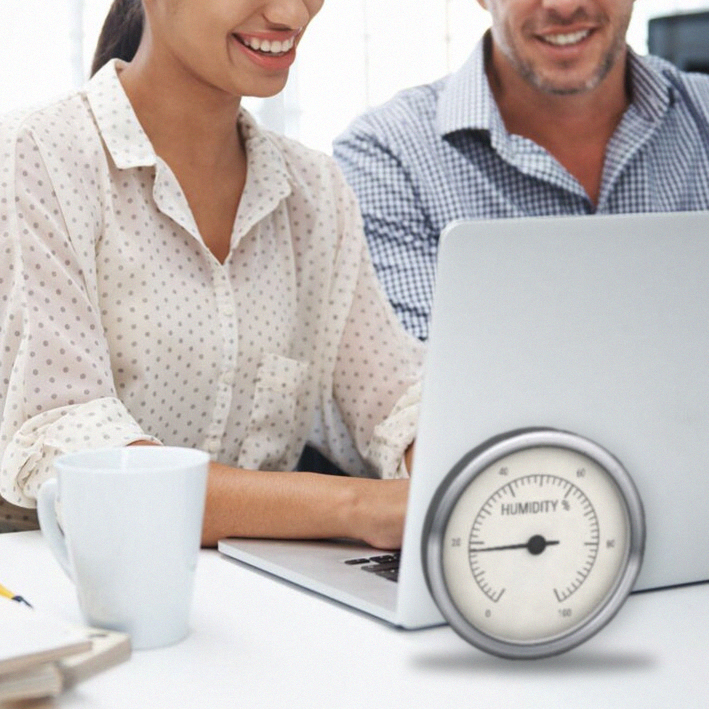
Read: 18 %
